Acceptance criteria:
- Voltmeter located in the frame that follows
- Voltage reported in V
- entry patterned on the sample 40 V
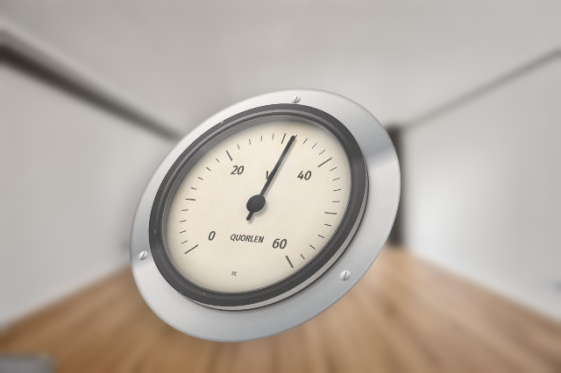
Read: 32 V
